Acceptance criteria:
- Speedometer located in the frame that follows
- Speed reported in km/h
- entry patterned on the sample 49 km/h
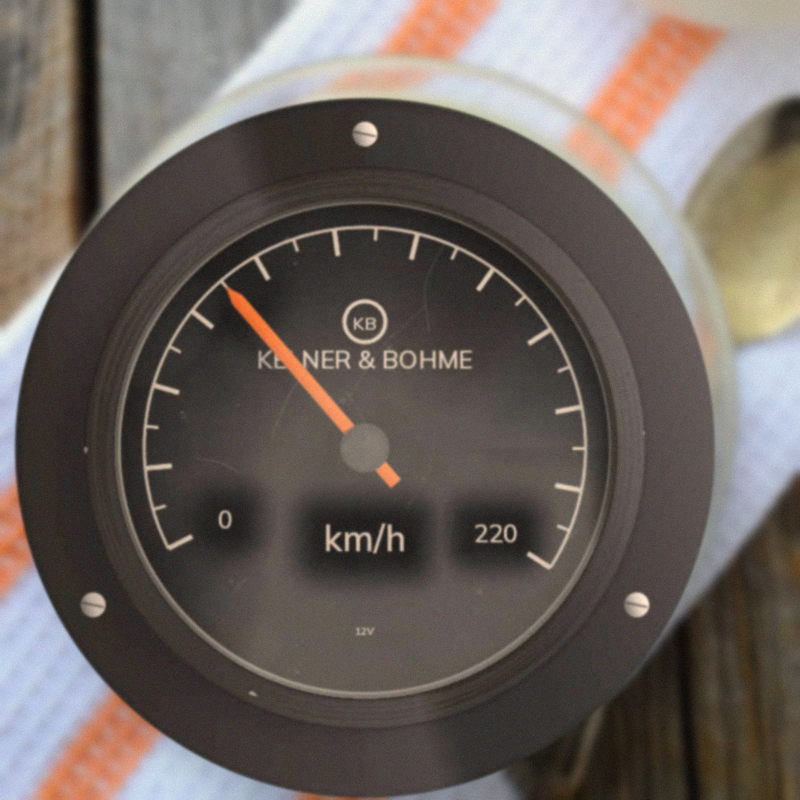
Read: 70 km/h
